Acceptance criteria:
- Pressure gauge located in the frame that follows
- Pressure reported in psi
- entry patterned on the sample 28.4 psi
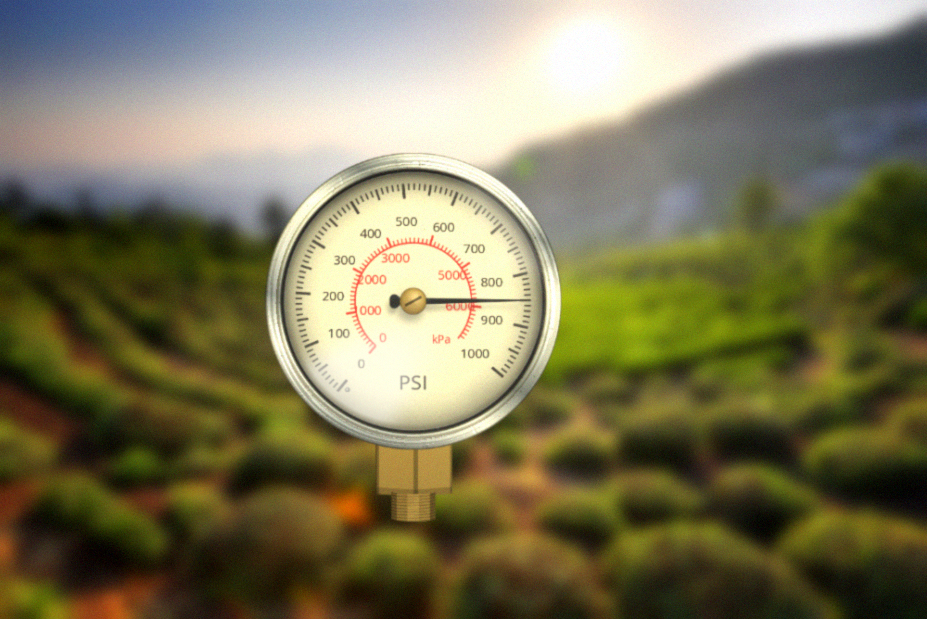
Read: 850 psi
